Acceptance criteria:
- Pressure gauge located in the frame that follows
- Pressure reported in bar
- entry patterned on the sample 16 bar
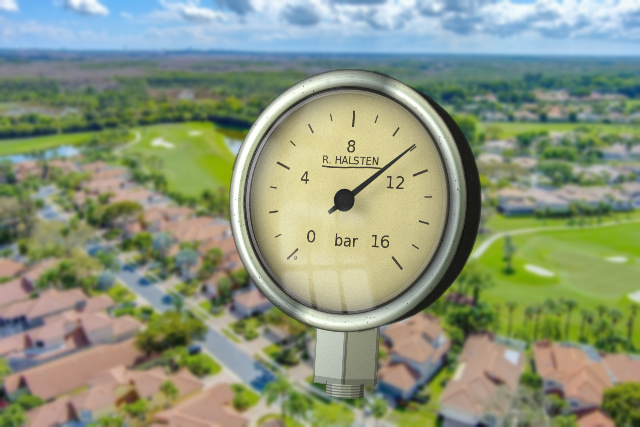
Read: 11 bar
